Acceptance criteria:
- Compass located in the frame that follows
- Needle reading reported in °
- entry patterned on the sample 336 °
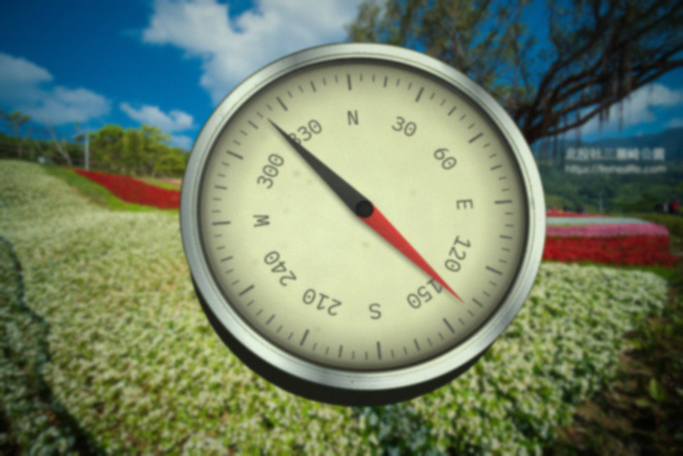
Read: 140 °
